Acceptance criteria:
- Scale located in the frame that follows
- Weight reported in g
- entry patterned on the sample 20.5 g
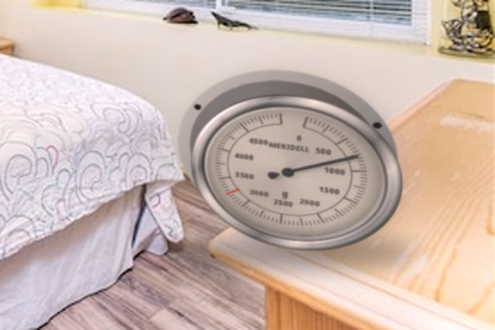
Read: 750 g
